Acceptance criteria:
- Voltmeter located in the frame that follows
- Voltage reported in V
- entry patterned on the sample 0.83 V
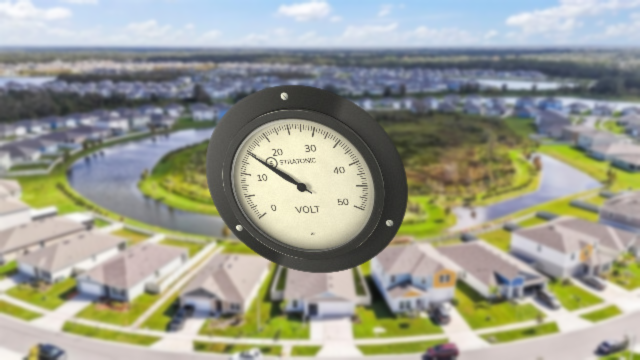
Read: 15 V
